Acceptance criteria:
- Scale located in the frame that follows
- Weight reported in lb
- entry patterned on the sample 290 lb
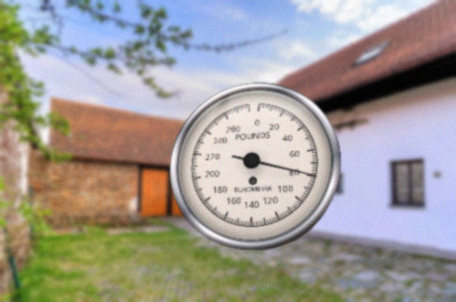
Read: 80 lb
